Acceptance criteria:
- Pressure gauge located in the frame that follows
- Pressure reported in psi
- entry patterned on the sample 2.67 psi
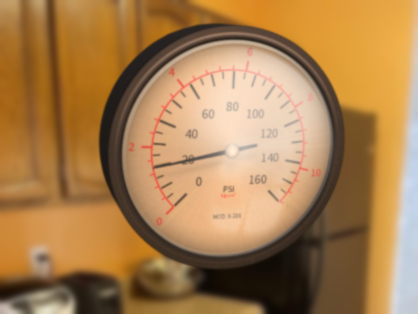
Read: 20 psi
